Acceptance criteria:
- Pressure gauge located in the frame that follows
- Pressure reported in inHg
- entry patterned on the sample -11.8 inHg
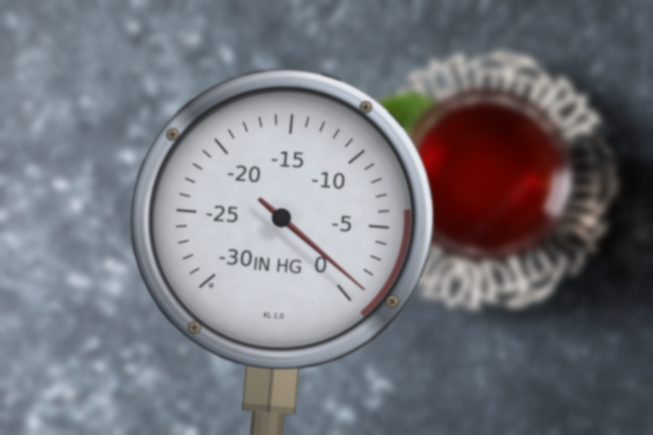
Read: -1 inHg
